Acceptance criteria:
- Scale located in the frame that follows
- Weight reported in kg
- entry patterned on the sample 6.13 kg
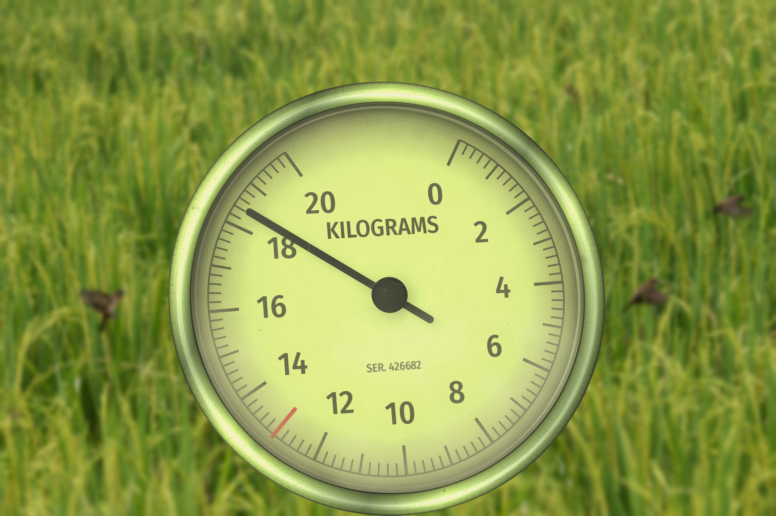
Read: 18.4 kg
